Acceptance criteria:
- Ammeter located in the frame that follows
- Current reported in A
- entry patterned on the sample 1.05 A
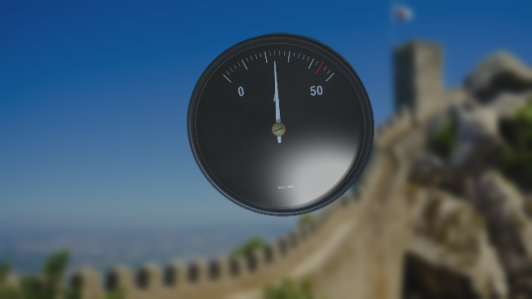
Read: 24 A
